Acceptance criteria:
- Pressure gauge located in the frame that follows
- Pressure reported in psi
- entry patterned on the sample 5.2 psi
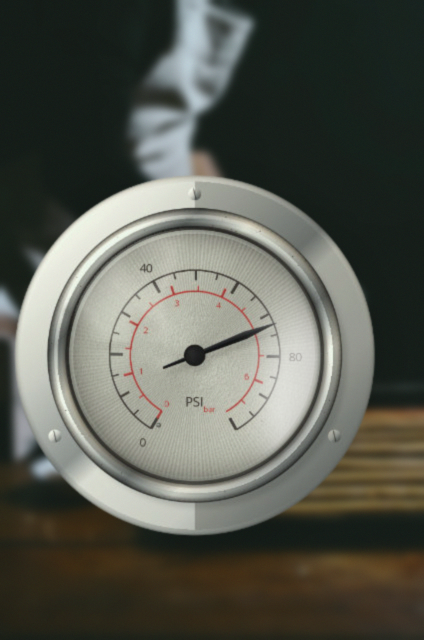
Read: 72.5 psi
